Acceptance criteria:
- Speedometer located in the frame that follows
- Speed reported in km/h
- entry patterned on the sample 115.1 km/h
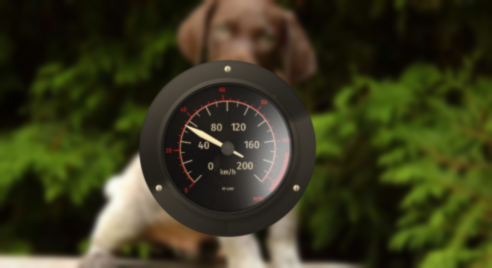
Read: 55 km/h
